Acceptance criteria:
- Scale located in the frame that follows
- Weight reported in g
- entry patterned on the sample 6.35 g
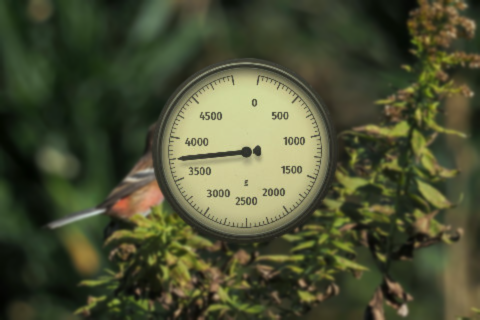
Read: 3750 g
